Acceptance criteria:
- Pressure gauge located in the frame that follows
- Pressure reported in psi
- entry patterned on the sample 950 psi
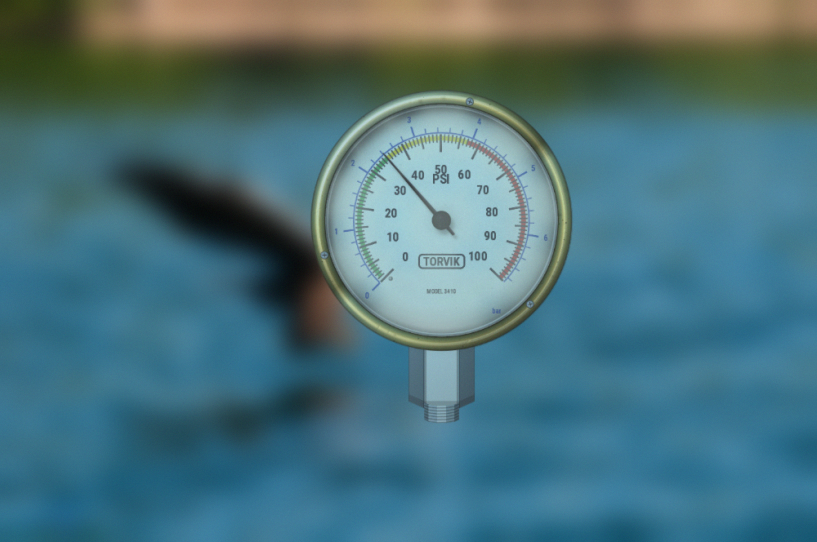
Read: 35 psi
